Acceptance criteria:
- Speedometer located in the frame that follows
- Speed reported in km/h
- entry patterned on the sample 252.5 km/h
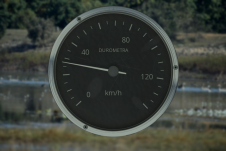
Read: 27.5 km/h
